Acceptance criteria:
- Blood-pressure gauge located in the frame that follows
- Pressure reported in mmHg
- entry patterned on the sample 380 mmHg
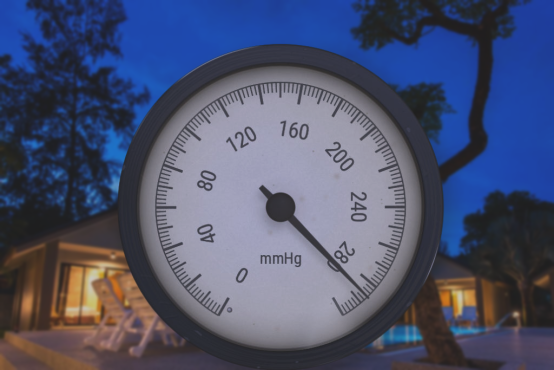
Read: 286 mmHg
